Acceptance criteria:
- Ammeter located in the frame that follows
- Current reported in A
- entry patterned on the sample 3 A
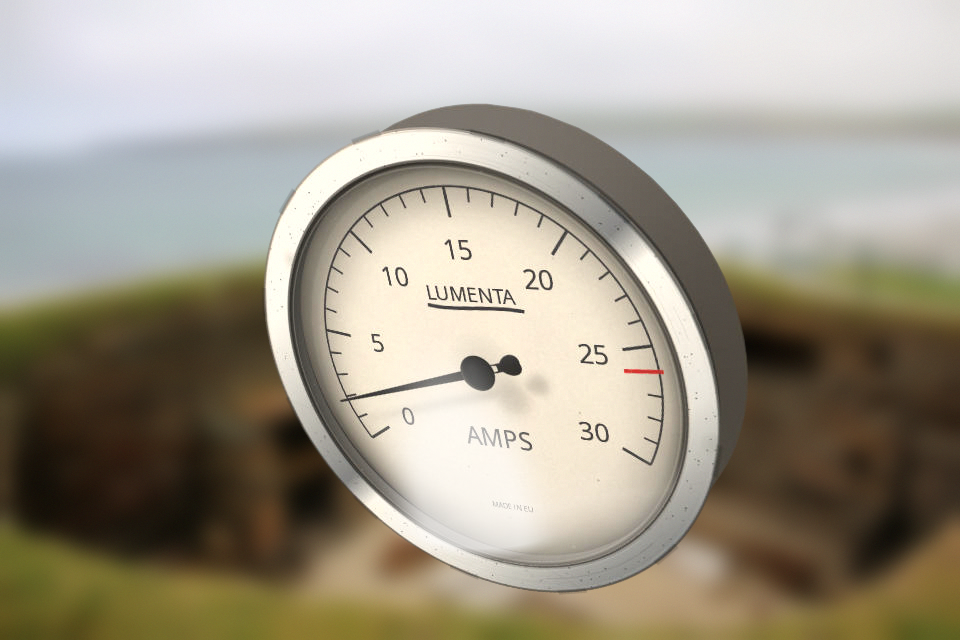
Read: 2 A
